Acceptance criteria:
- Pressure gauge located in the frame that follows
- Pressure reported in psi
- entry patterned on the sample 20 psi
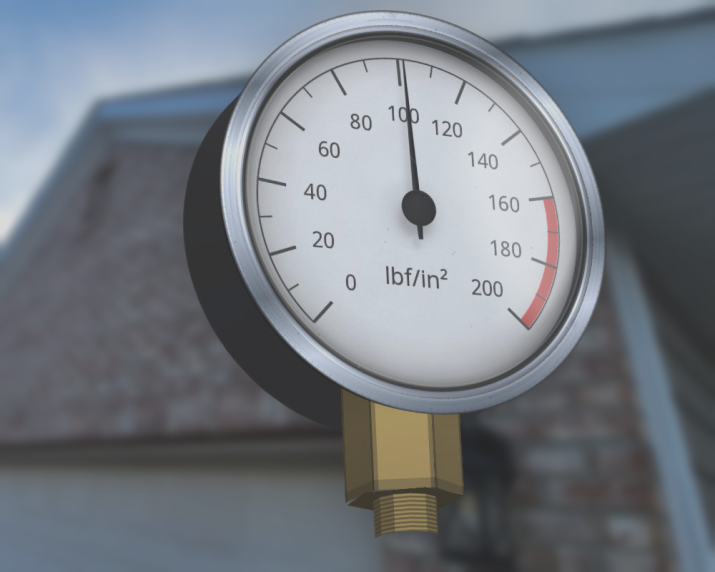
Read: 100 psi
